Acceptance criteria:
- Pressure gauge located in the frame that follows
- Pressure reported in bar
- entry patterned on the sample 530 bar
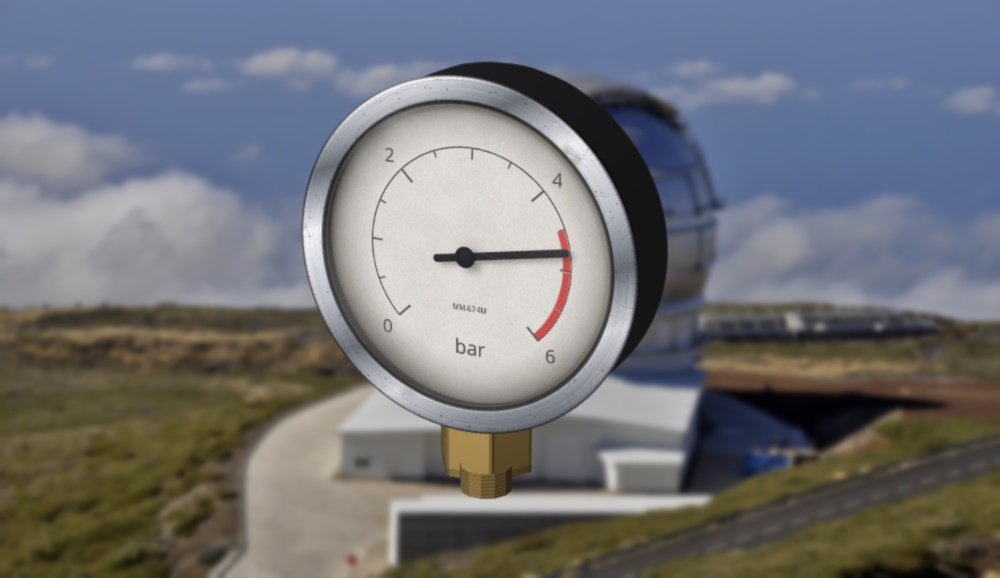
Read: 4.75 bar
